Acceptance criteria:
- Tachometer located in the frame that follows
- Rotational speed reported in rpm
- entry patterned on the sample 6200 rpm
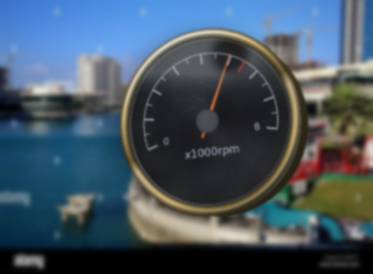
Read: 5000 rpm
